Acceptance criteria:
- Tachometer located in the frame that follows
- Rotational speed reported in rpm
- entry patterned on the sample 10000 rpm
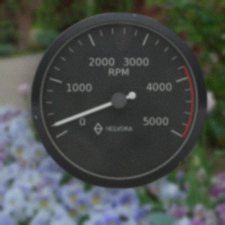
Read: 200 rpm
